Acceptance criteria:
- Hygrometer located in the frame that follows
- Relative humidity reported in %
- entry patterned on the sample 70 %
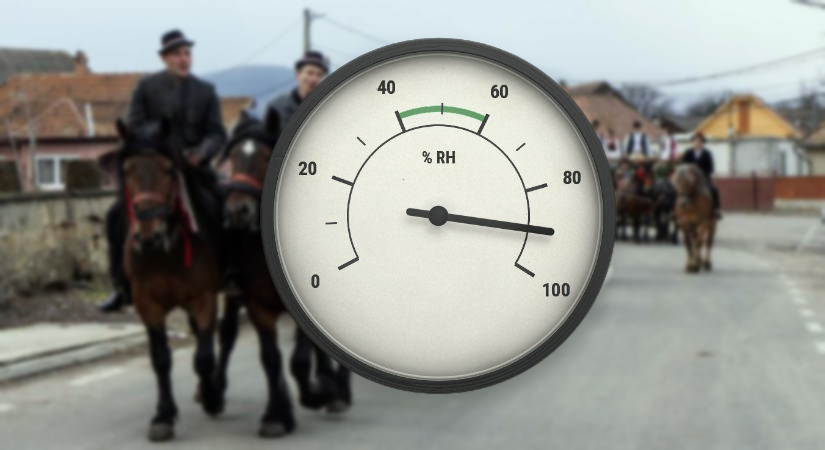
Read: 90 %
